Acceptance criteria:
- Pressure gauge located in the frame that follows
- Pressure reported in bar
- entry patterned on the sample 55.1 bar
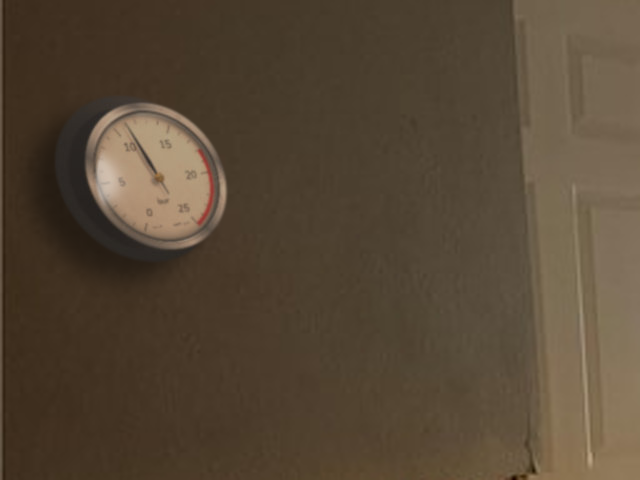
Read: 11 bar
